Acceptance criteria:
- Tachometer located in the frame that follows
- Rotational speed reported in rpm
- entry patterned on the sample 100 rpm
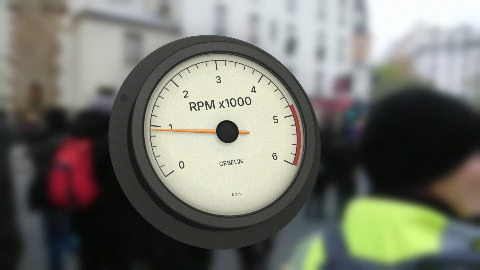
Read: 900 rpm
